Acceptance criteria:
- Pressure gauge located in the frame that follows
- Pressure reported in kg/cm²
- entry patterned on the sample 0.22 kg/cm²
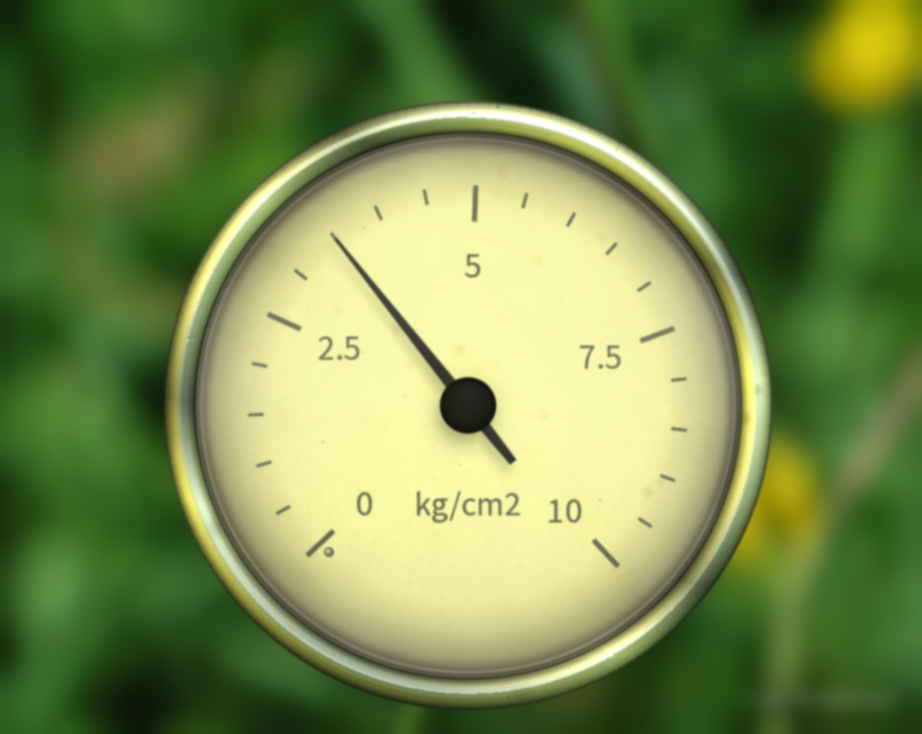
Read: 3.5 kg/cm²
